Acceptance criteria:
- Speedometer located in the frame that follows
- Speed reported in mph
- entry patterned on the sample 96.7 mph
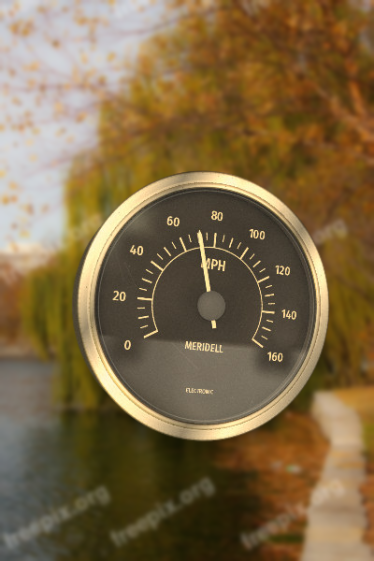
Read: 70 mph
